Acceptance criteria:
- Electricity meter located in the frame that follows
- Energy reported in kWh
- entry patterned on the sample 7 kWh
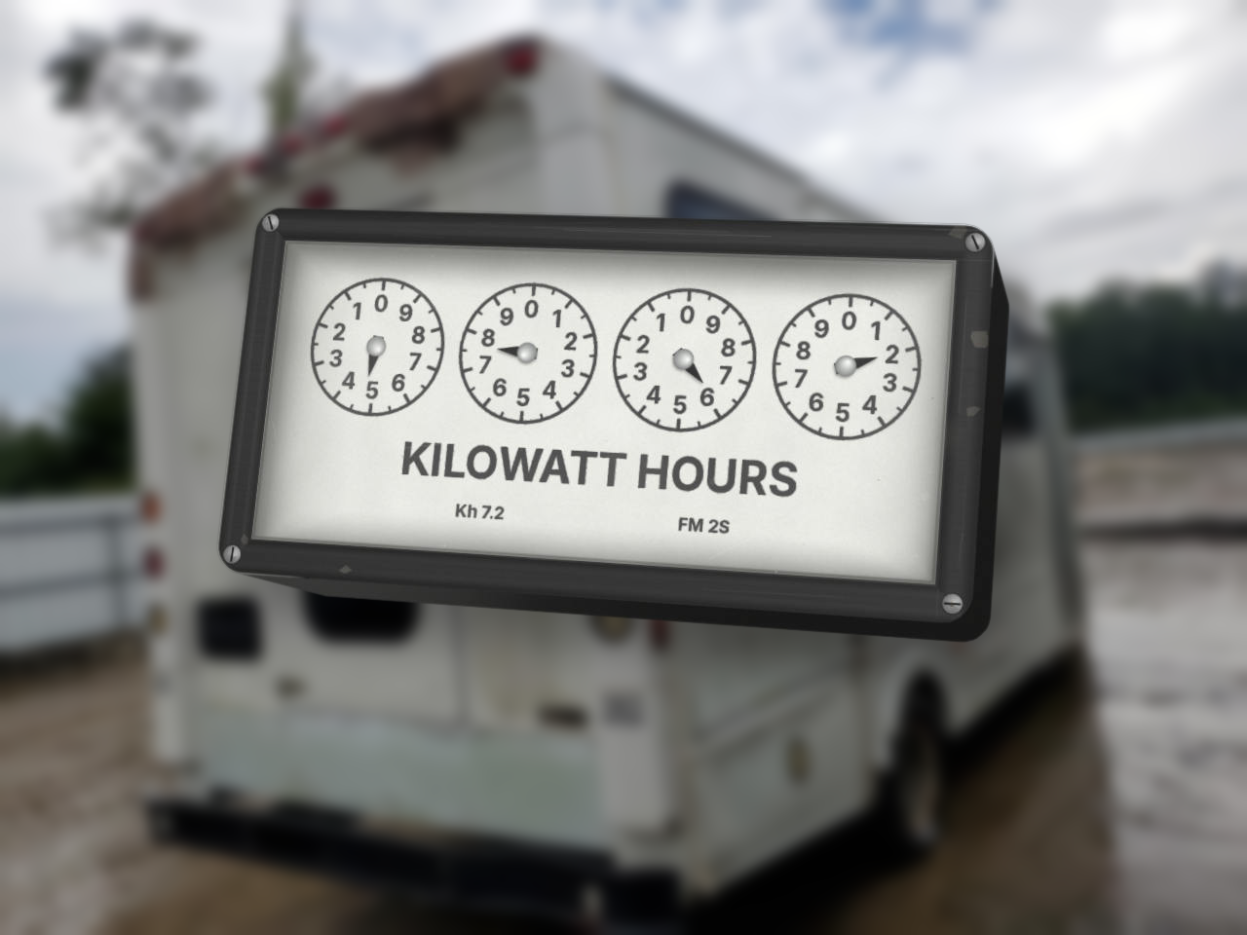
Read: 4762 kWh
